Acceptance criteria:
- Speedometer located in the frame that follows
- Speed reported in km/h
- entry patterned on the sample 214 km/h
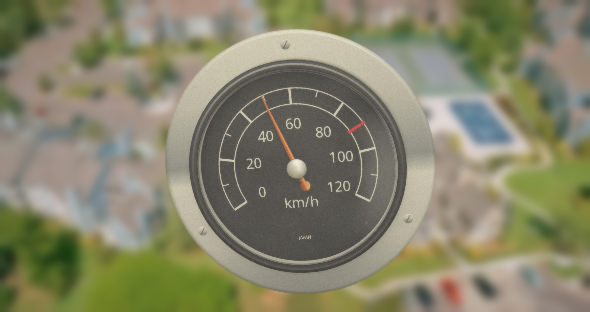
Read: 50 km/h
